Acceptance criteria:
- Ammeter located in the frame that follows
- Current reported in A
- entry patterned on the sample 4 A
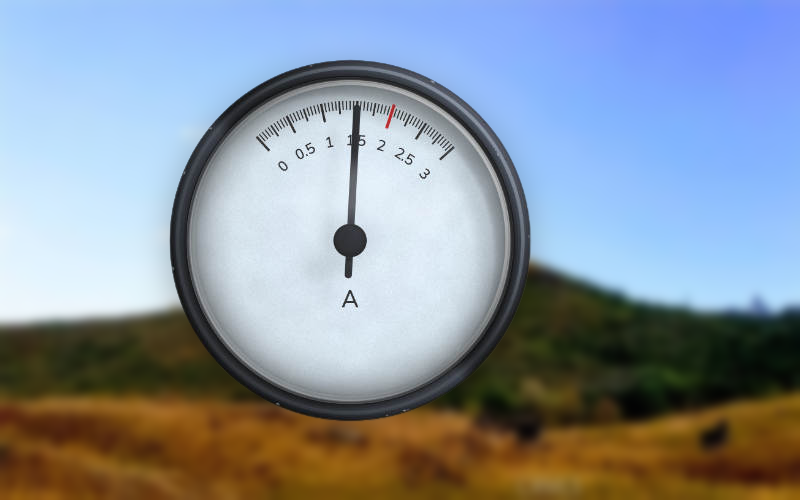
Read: 1.5 A
